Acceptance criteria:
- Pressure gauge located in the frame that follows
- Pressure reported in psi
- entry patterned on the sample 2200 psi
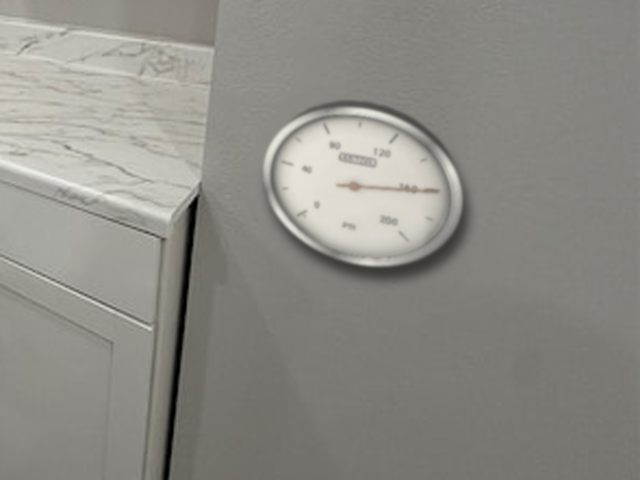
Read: 160 psi
